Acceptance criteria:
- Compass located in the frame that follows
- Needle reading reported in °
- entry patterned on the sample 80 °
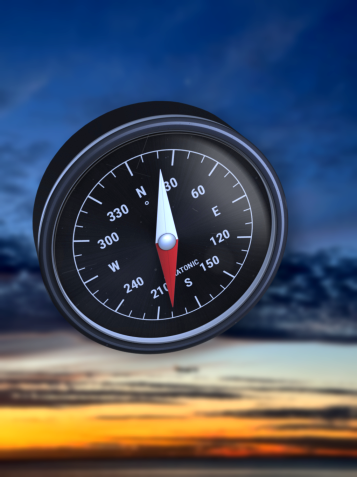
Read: 200 °
